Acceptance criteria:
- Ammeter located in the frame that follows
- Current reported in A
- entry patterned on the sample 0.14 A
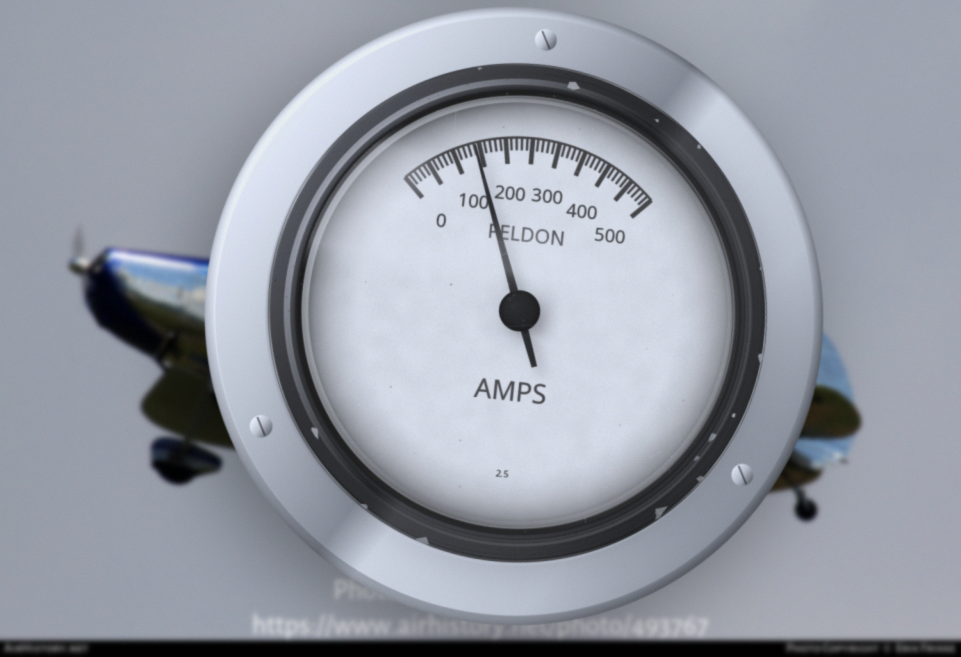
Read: 140 A
